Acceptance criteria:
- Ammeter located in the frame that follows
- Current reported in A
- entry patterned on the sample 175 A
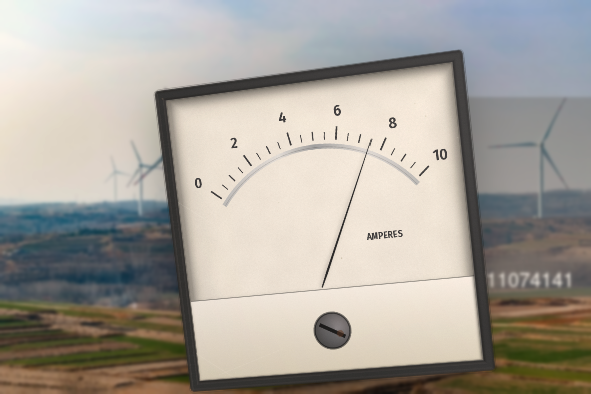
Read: 7.5 A
